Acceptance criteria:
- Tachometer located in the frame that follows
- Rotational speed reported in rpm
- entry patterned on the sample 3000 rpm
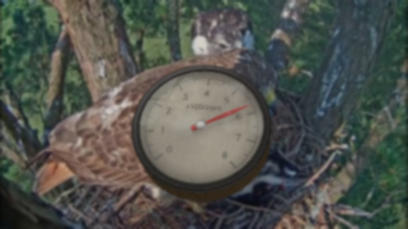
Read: 5750 rpm
